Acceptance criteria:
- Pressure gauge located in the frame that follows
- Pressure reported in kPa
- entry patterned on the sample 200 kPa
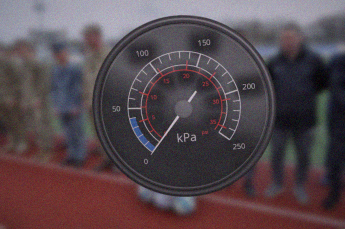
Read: 0 kPa
